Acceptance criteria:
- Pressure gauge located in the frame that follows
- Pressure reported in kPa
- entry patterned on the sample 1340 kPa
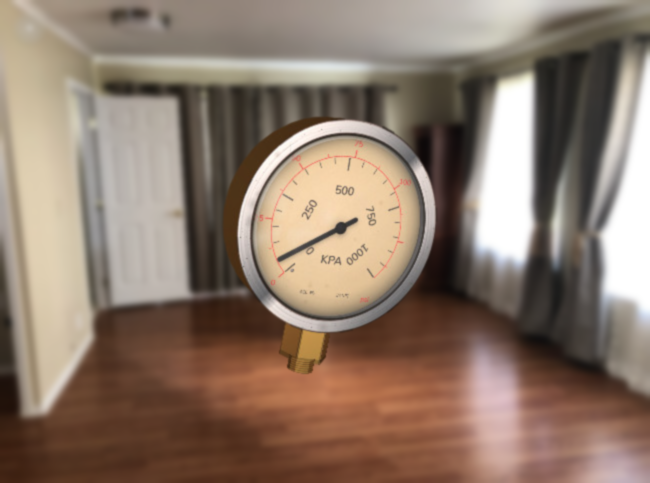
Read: 50 kPa
